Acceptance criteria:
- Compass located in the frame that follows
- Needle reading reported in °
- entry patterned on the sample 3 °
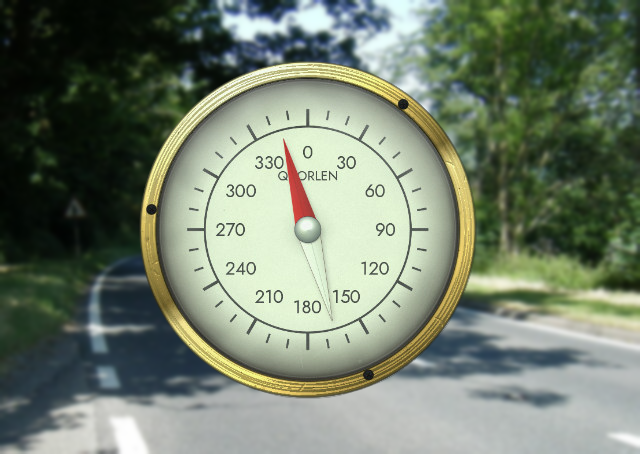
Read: 345 °
